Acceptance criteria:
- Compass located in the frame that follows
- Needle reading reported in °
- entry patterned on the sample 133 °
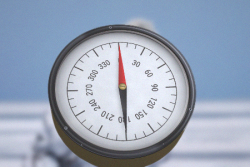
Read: 0 °
